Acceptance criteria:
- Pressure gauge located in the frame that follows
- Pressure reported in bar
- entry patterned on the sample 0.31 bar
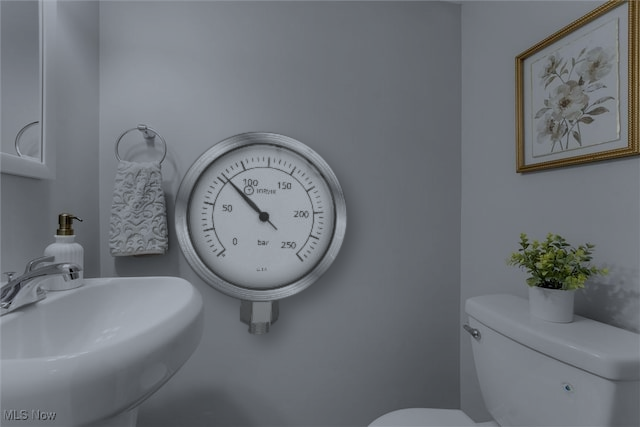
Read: 80 bar
